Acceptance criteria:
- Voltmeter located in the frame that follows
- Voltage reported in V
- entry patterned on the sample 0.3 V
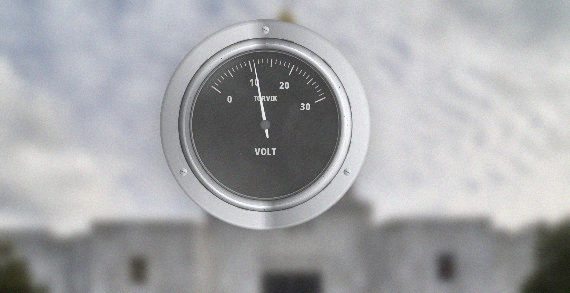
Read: 11 V
